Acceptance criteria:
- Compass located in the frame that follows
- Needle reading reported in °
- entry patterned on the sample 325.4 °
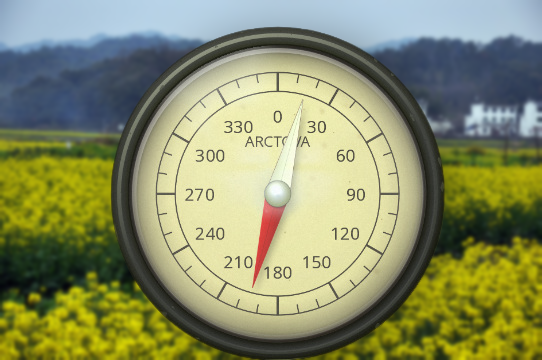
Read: 195 °
